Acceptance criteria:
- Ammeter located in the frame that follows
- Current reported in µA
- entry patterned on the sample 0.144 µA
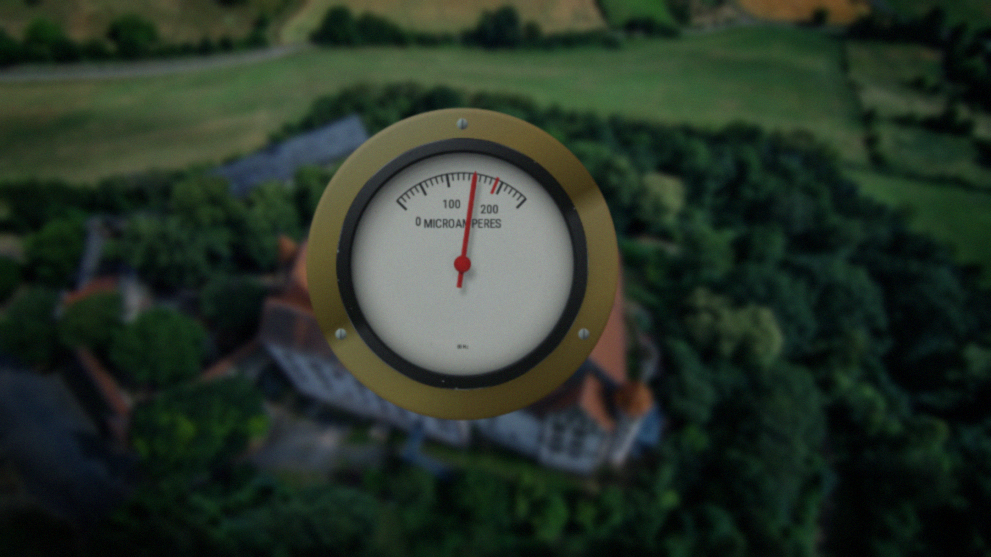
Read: 150 µA
